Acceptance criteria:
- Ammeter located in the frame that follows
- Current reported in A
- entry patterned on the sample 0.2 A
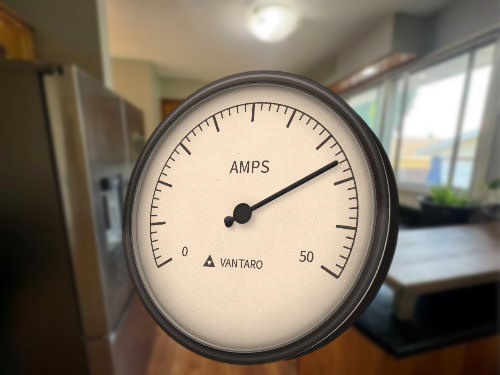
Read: 38 A
